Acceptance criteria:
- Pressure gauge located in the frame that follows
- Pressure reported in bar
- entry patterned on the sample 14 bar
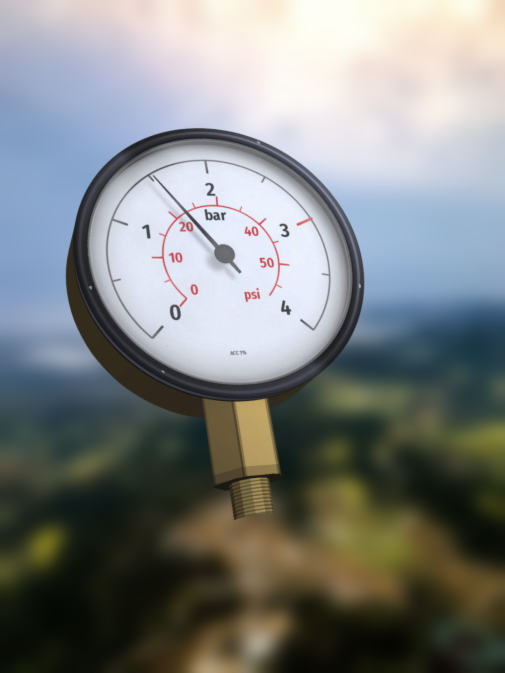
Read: 1.5 bar
